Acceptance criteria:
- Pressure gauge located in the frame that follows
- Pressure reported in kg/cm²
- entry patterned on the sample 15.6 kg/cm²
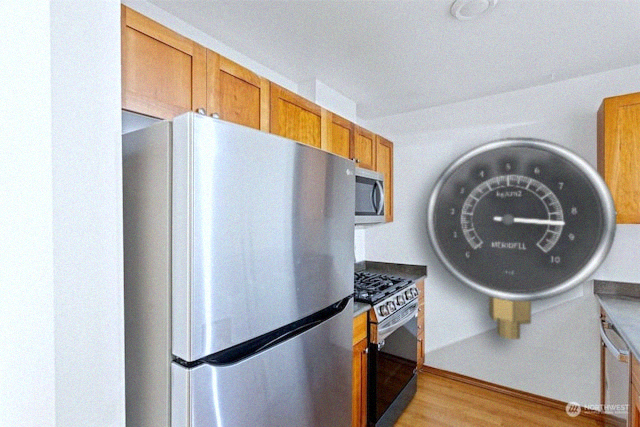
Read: 8.5 kg/cm²
